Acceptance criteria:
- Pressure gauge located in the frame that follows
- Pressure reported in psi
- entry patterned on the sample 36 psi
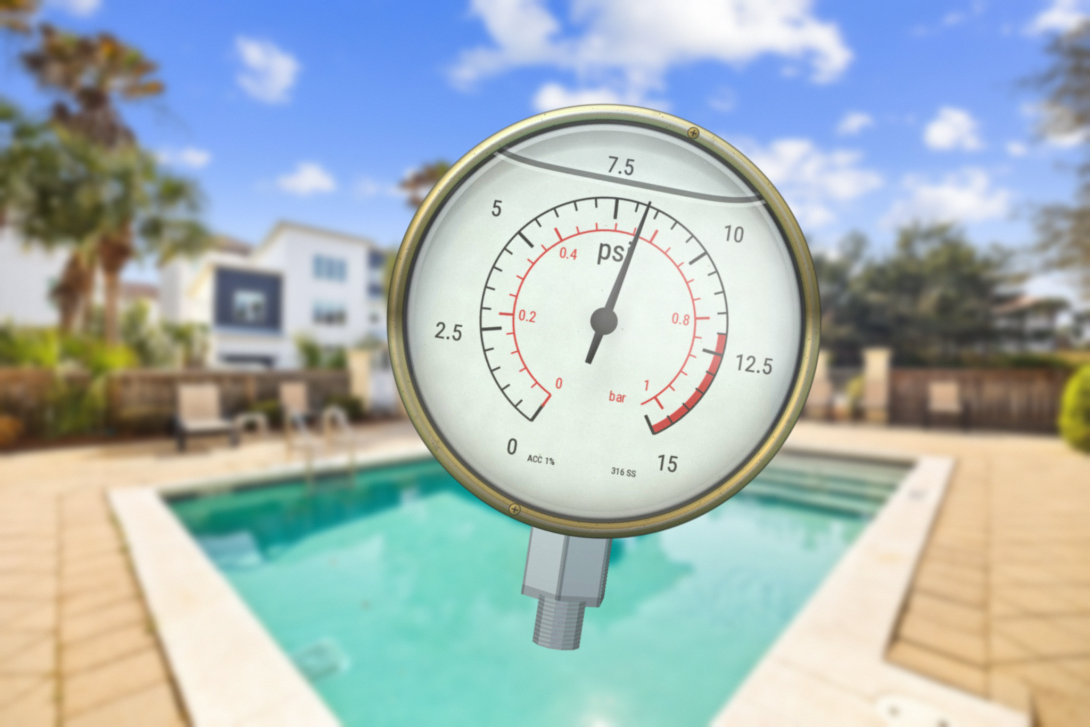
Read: 8.25 psi
